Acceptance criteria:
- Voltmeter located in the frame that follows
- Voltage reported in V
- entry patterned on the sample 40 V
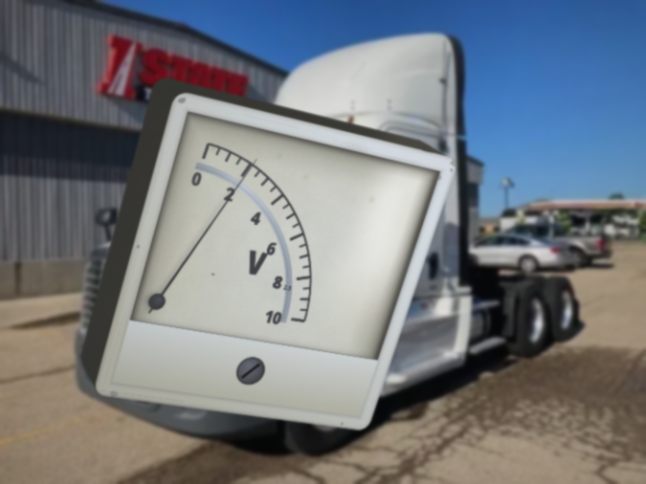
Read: 2 V
